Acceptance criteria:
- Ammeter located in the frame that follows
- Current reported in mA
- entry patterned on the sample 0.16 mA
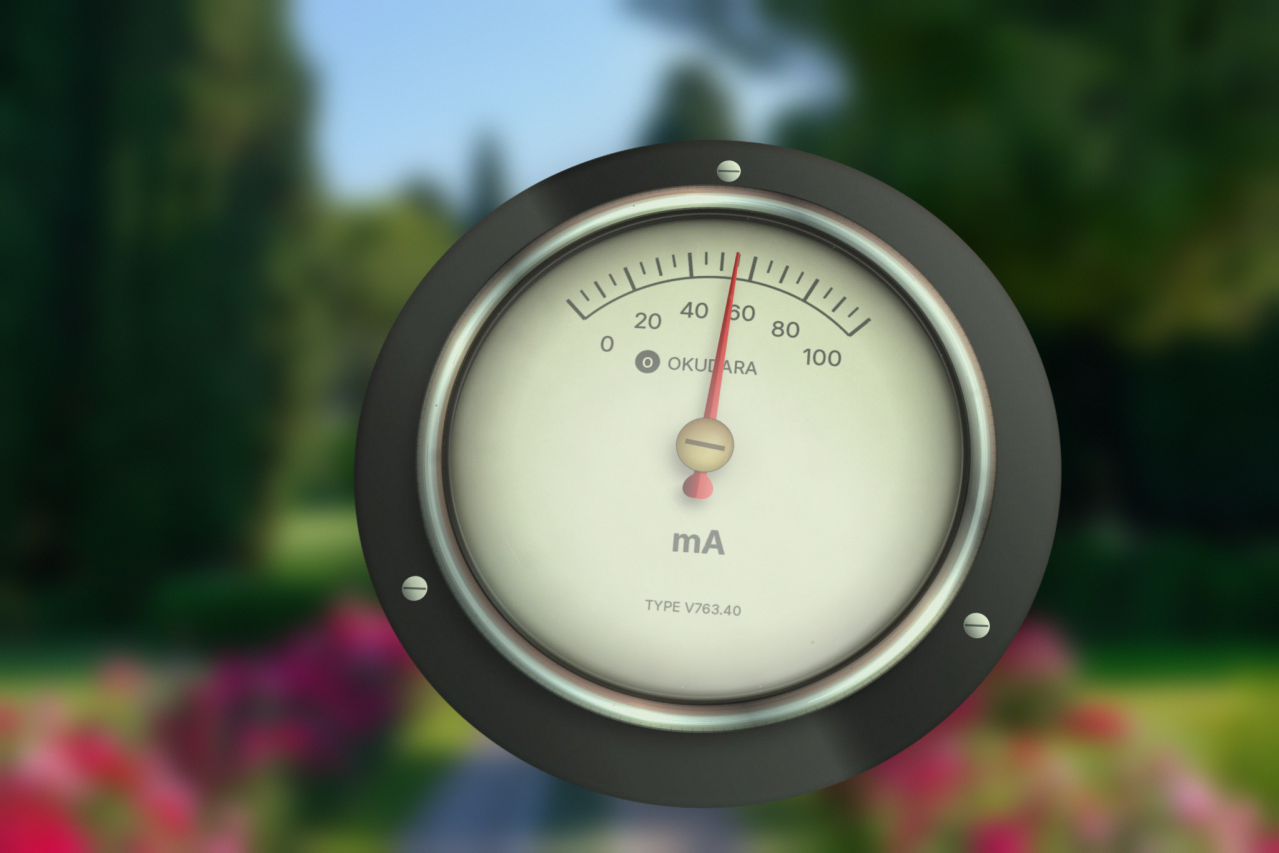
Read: 55 mA
